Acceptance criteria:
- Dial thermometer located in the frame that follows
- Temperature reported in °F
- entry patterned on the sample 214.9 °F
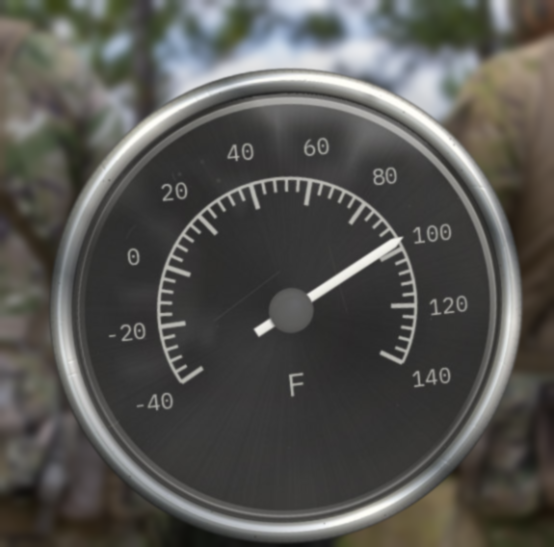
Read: 96 °F
